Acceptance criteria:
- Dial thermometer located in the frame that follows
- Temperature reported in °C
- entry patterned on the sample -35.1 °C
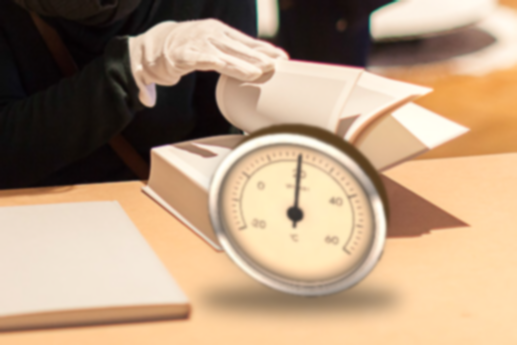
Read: 20 °C
